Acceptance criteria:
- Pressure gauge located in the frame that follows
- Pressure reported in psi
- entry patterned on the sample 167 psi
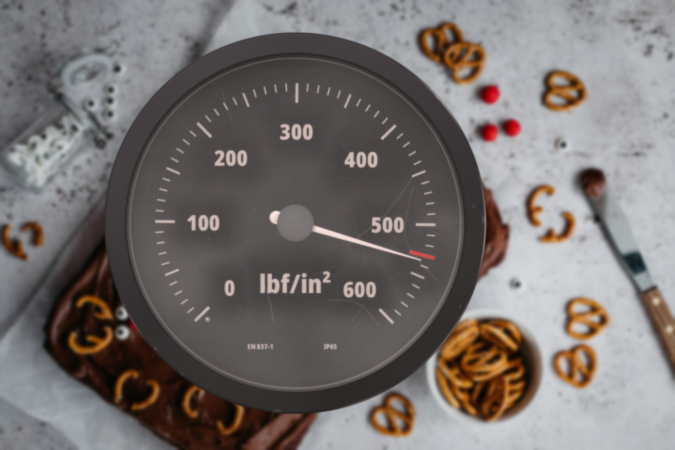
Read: 535 psi
